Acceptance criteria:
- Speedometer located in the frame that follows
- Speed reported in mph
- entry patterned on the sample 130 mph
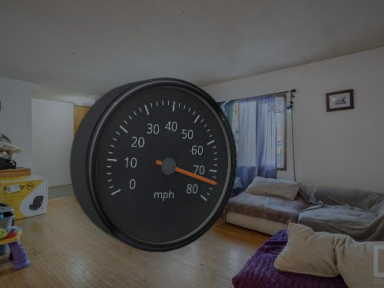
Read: 74 mph
